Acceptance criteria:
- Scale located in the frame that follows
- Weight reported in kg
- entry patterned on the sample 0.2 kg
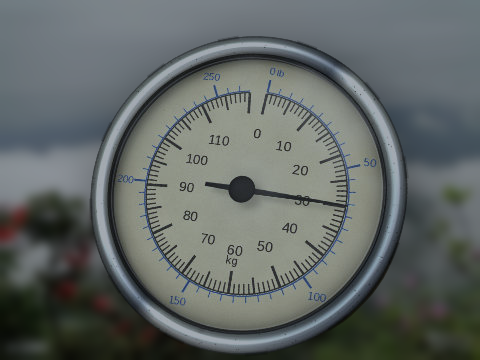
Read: 30 kg
